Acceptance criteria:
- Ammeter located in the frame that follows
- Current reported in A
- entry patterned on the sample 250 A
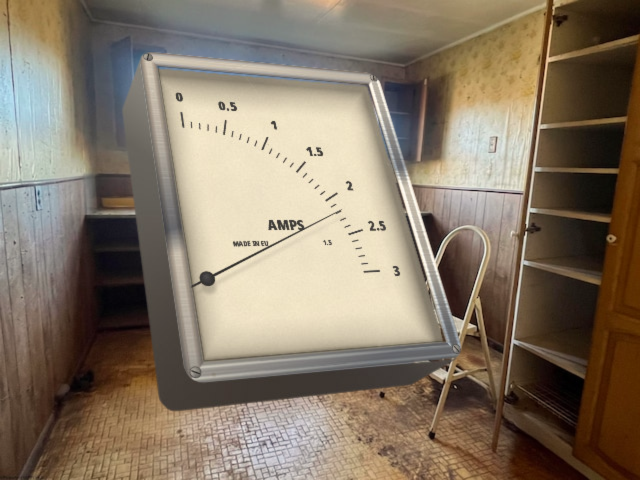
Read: 2.2 A
